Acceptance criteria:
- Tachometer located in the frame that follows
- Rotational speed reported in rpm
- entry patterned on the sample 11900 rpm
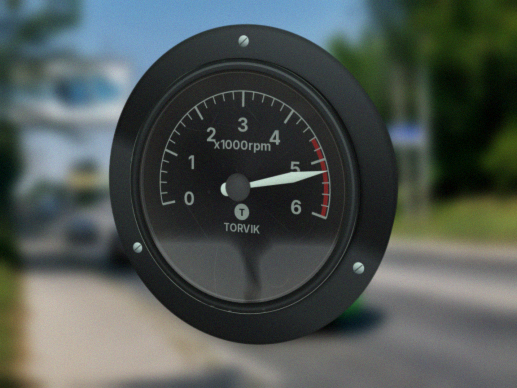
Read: 5200 rpm
